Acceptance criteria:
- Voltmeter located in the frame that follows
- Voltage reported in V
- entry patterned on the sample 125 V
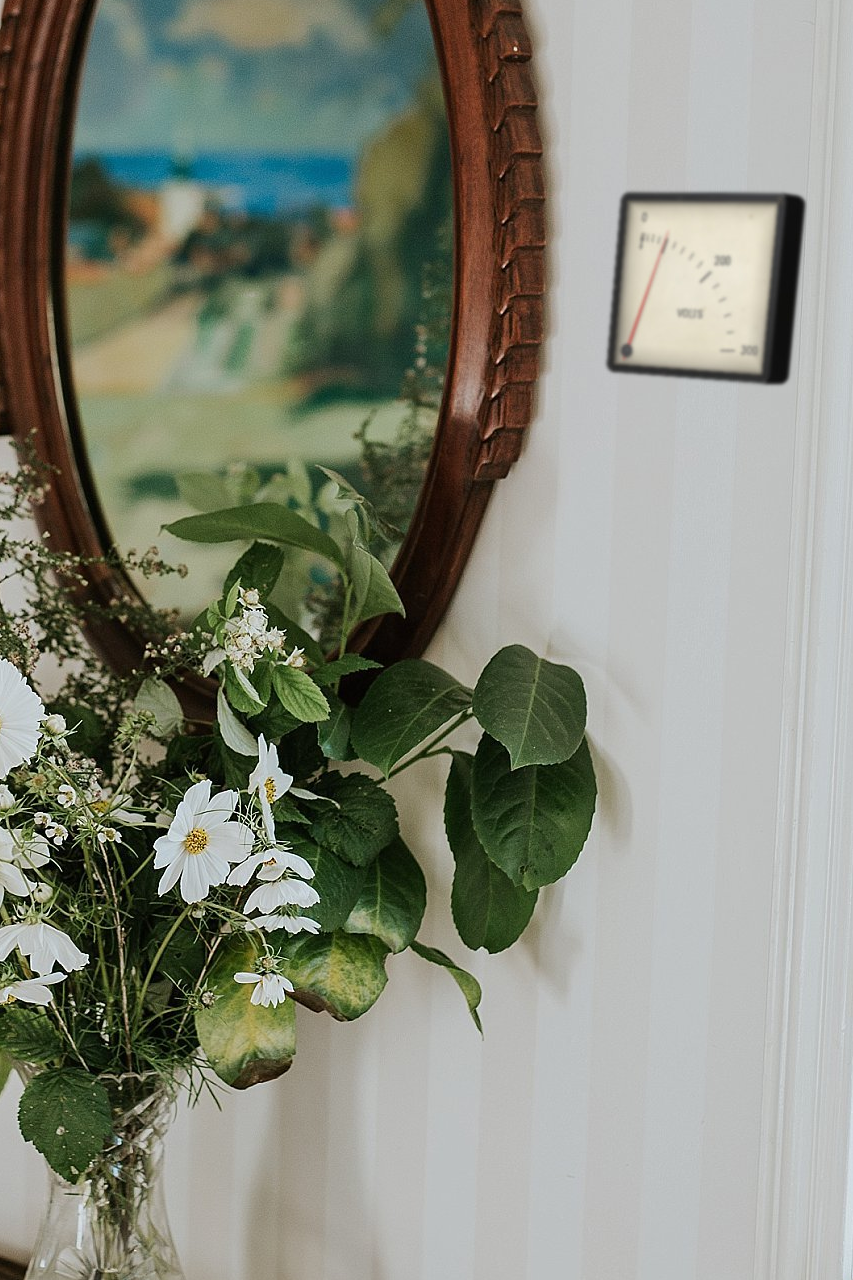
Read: 100 V
